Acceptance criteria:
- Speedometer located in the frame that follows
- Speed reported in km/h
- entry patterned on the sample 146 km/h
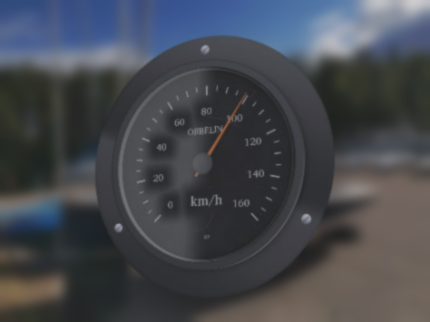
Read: 100 km/h
